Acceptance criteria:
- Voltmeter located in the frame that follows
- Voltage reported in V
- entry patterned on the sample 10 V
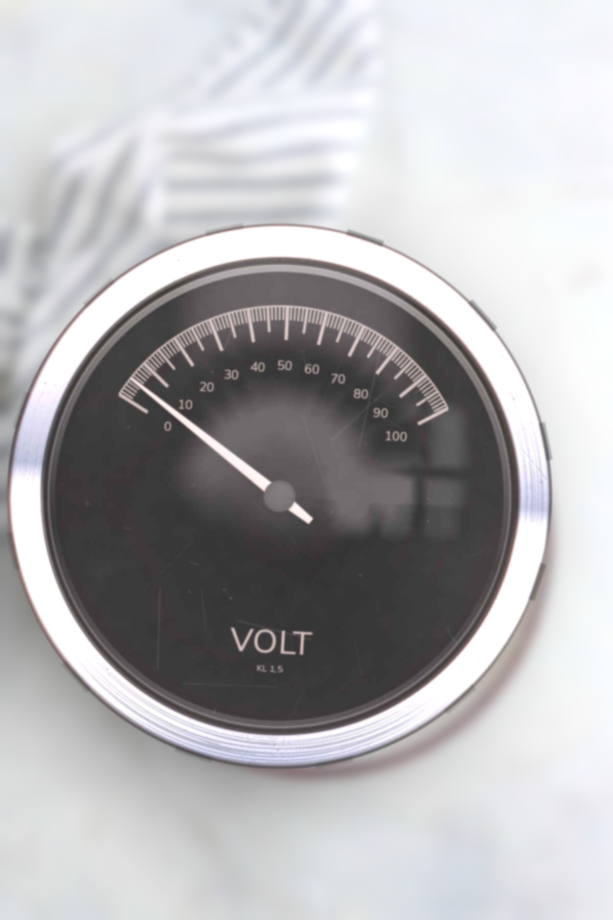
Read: 5 V
